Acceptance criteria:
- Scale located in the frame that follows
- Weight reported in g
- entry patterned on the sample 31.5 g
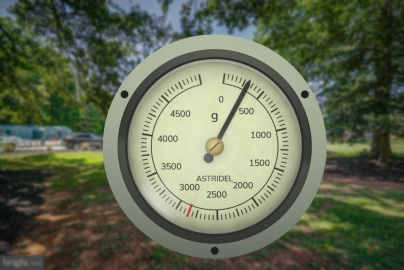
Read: 300 g
